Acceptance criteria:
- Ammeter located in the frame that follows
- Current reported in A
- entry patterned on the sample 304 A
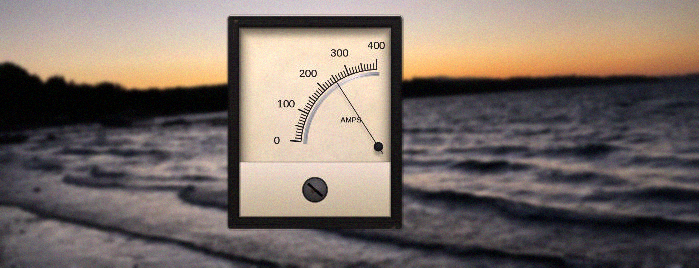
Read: 250 A
